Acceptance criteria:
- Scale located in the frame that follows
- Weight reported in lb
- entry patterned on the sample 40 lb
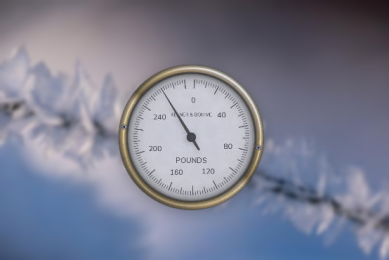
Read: 260 lb
